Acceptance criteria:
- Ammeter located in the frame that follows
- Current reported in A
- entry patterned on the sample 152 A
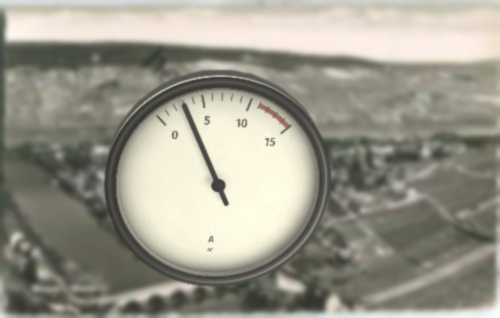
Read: 3 A
